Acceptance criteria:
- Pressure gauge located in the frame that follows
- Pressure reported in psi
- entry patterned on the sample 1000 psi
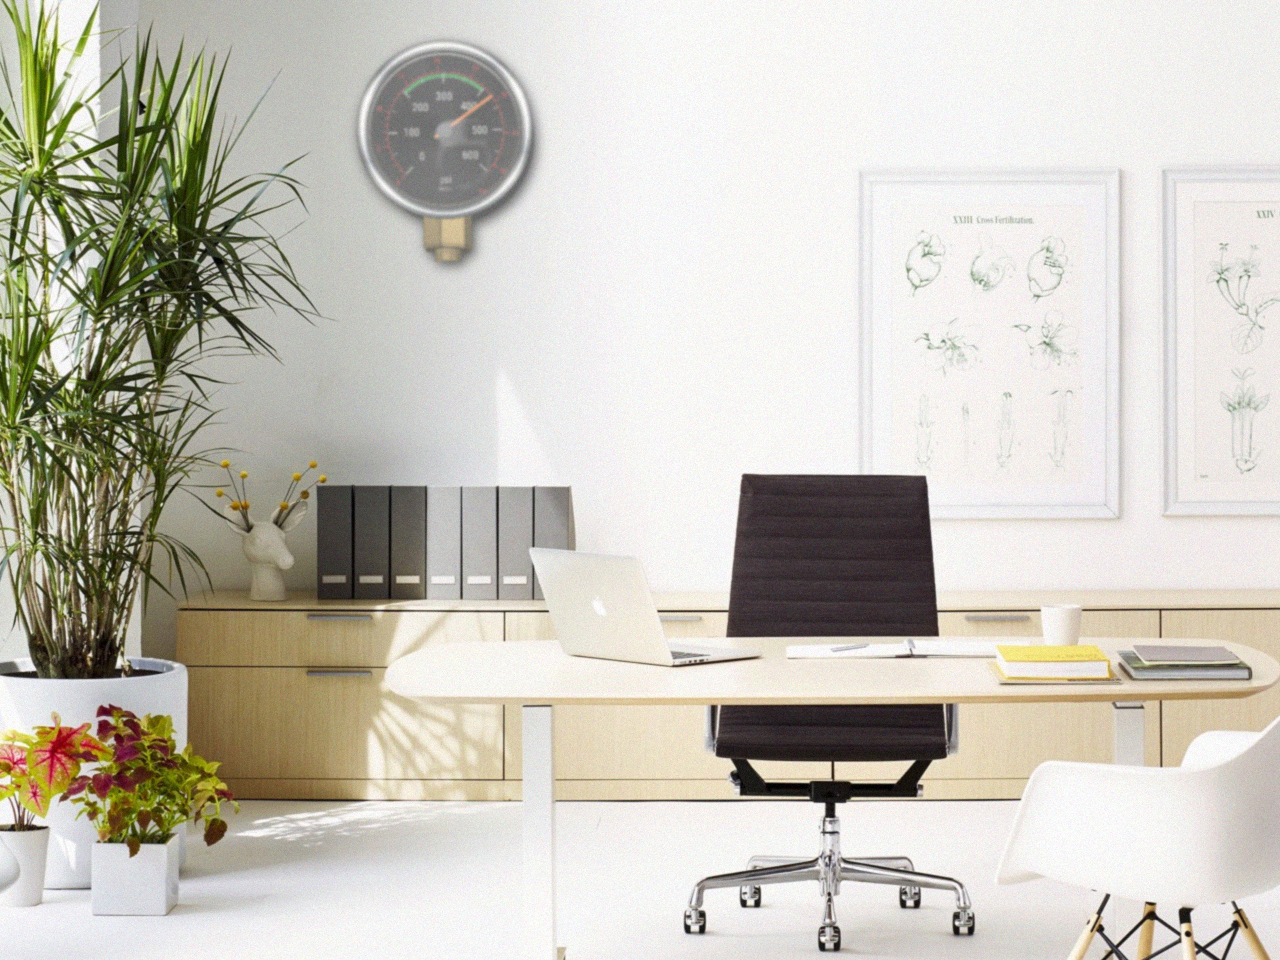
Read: 425 psi
